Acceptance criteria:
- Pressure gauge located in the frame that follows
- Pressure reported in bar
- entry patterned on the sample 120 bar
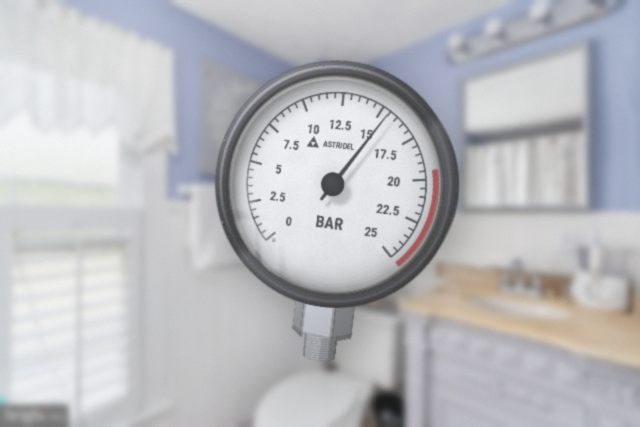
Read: 15.5 bar
